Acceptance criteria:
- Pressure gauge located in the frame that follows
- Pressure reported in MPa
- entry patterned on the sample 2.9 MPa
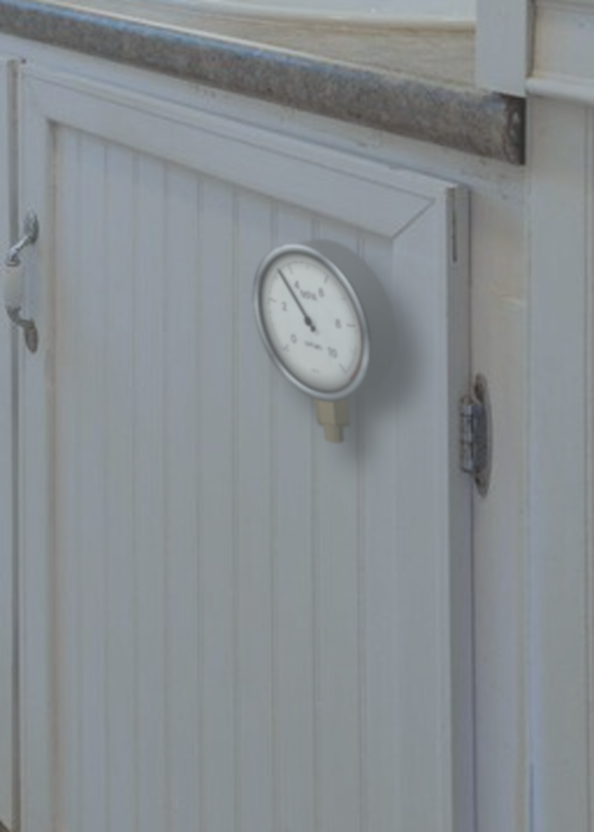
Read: 3.5 MPa
